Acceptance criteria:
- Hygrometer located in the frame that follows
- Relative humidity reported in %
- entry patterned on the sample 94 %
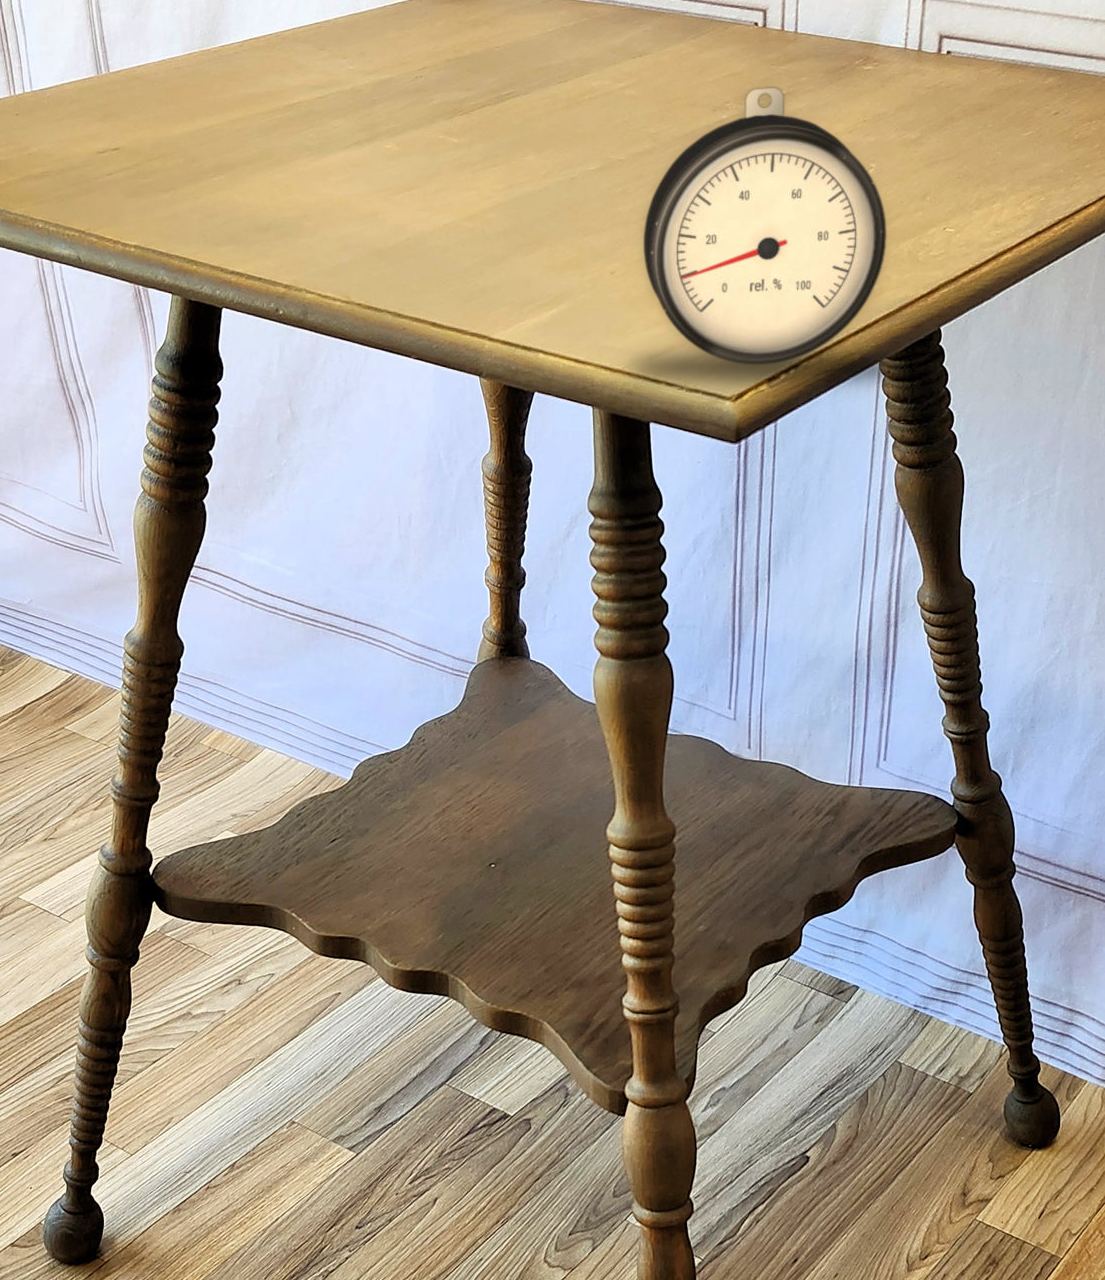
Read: 10 %
